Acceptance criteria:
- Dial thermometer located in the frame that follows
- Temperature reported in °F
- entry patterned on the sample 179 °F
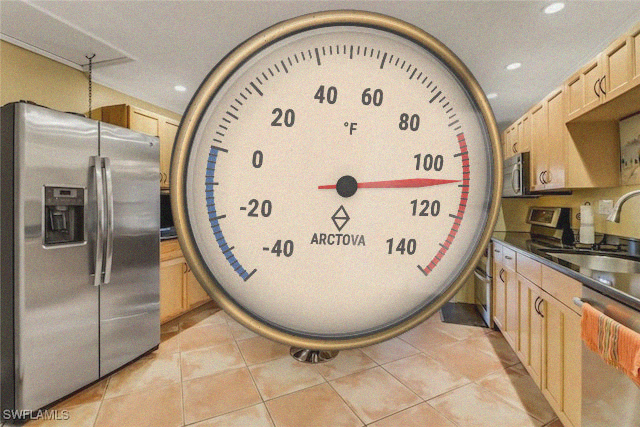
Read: 108 °F
